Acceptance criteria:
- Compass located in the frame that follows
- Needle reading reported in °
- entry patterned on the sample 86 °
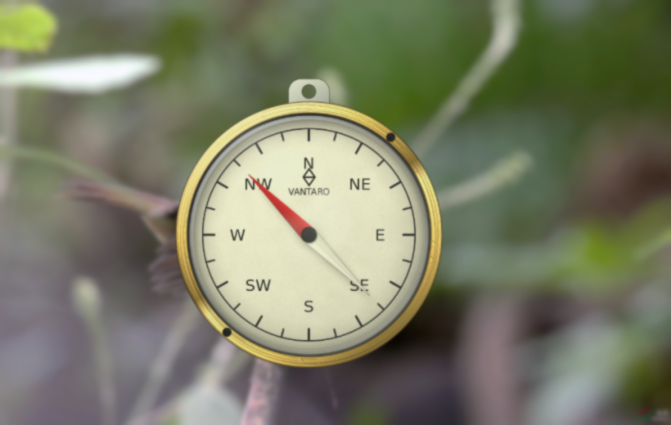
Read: 315 °
